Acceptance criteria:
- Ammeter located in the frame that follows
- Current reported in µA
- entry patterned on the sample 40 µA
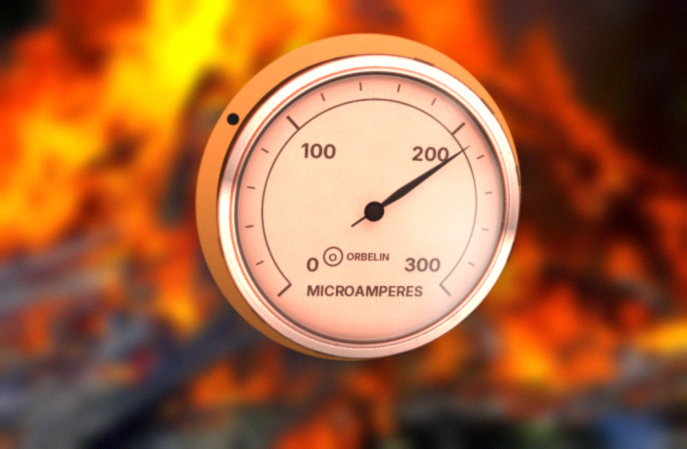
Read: 210 µA
